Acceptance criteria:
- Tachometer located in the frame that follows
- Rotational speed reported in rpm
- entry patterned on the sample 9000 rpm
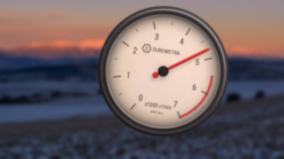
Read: 4750 rpm
